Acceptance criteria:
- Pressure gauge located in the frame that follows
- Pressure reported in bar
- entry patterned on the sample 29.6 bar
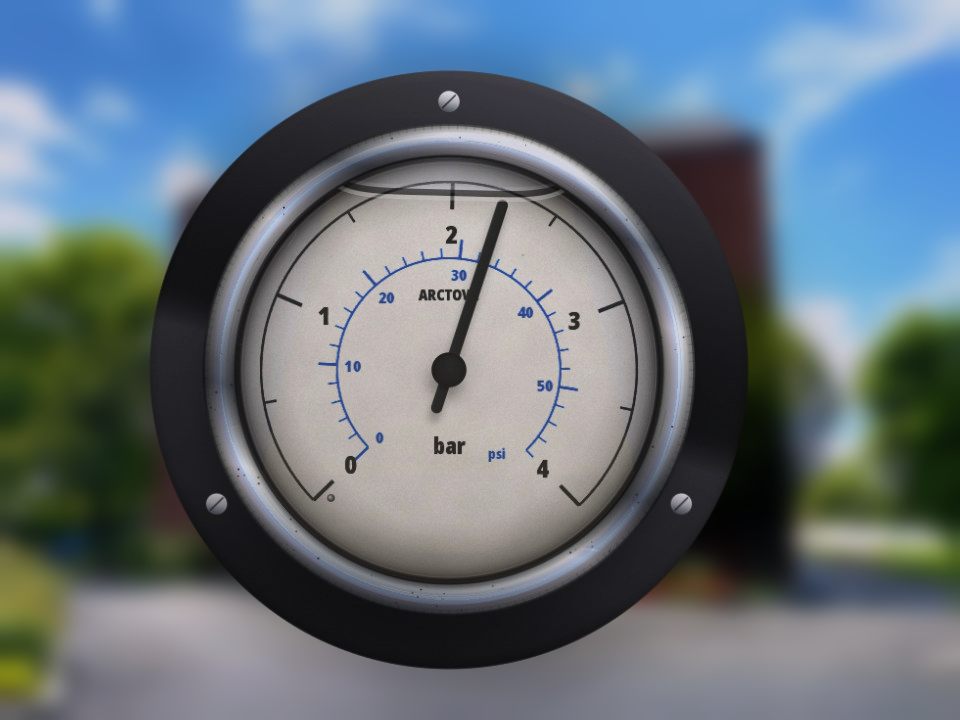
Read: 2.25 bar
